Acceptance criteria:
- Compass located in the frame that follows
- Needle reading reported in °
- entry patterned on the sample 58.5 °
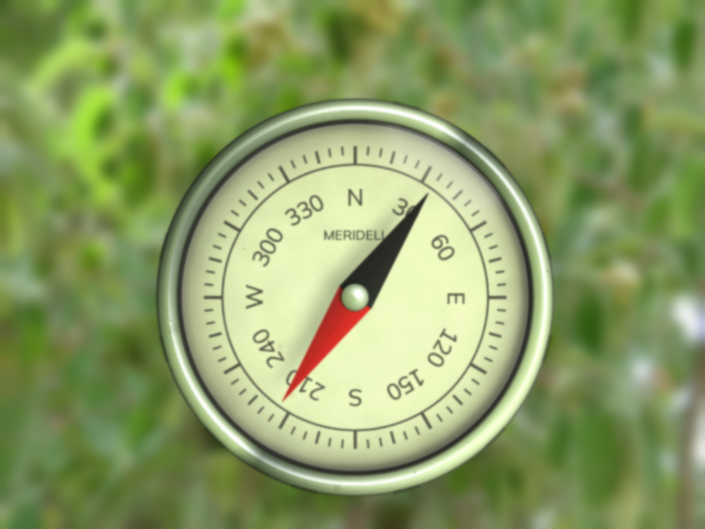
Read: 215 °
